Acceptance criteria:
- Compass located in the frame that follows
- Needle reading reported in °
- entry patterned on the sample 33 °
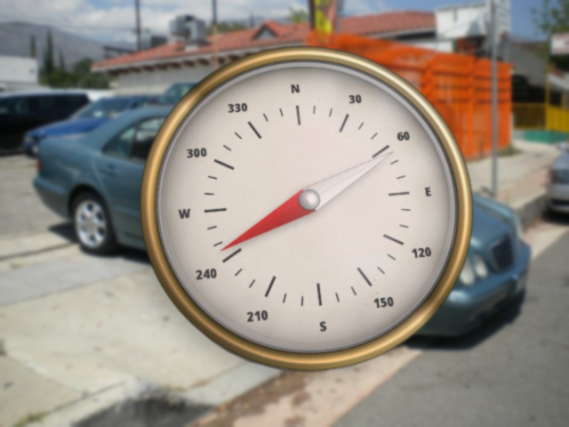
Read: 245 °
